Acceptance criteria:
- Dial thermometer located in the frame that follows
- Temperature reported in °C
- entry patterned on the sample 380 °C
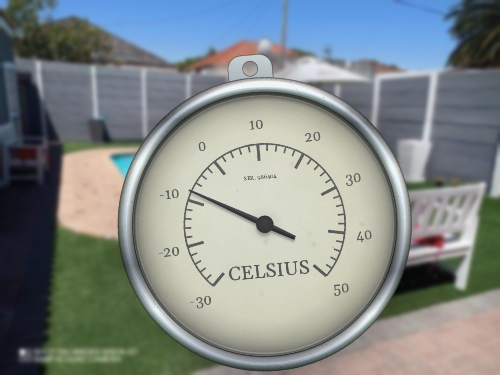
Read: -8 °C
